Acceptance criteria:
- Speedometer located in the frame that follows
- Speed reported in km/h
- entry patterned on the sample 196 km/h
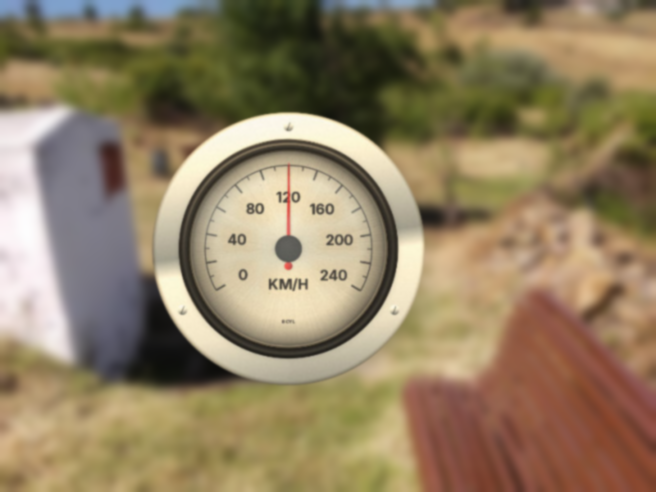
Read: 120 km/h
